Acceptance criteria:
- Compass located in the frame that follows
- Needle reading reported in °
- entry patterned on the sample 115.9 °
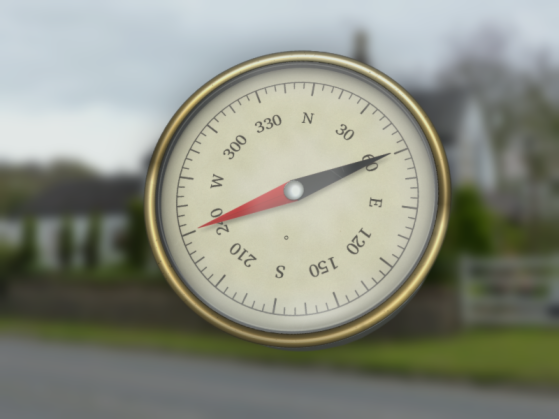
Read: 240 °
